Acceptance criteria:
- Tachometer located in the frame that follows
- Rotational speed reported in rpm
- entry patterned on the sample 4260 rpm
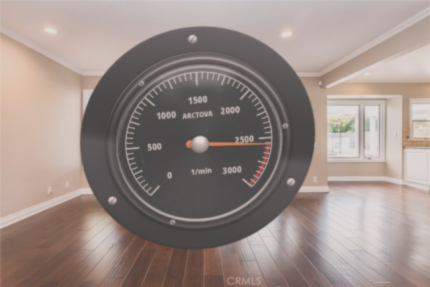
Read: 2550 rpm
